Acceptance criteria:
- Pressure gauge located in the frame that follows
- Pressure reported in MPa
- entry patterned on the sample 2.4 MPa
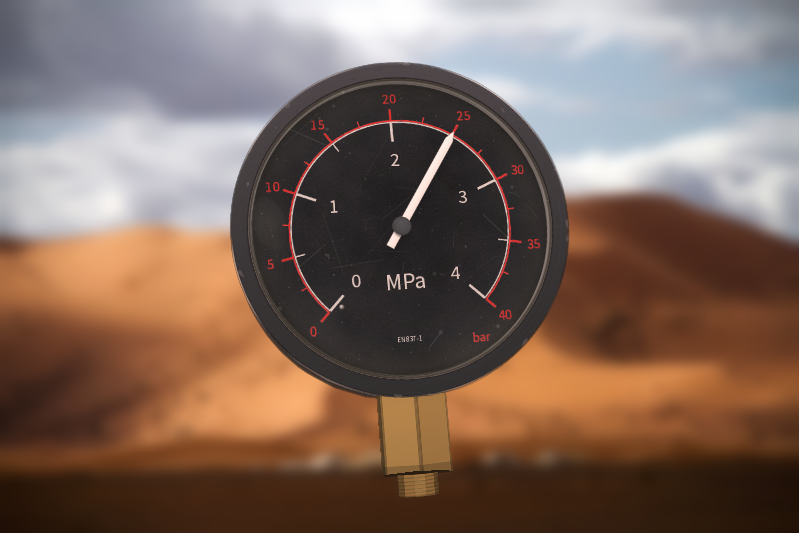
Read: 2.5 MPa
